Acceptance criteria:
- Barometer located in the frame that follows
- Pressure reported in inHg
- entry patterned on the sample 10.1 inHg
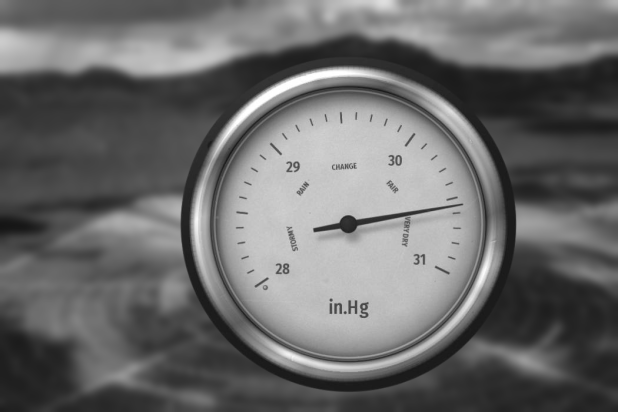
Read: 30.55 inHg
